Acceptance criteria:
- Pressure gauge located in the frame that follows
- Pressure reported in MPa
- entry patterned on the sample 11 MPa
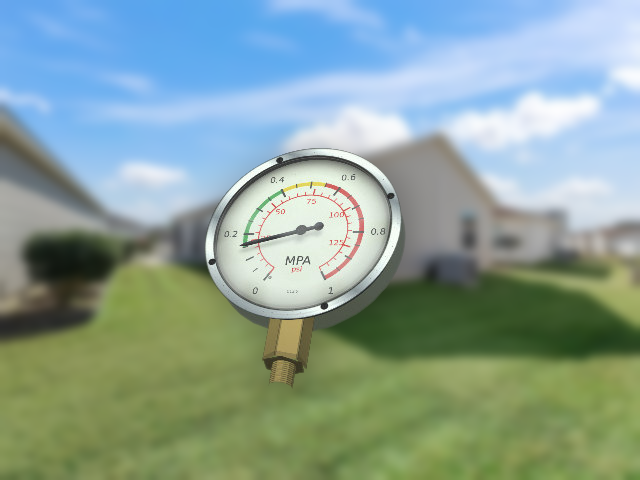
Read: 0.15 MPa
